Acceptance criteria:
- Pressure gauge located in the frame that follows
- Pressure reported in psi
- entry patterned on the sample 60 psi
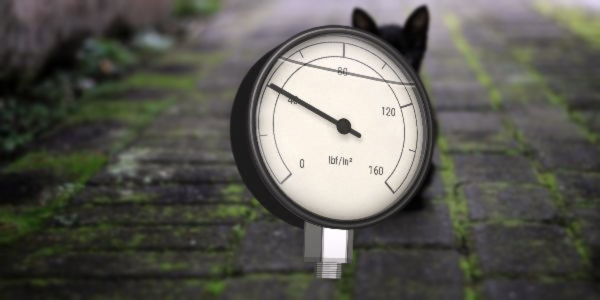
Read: 40 psi
